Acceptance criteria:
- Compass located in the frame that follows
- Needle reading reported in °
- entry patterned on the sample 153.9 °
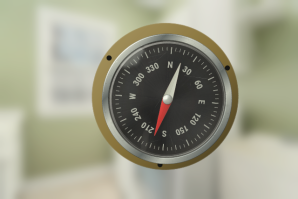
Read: 195 °
